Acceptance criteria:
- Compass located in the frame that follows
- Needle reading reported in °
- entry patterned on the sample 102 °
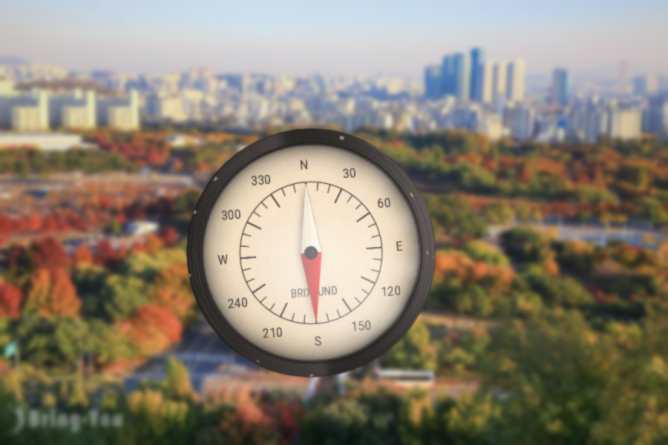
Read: 180 °
